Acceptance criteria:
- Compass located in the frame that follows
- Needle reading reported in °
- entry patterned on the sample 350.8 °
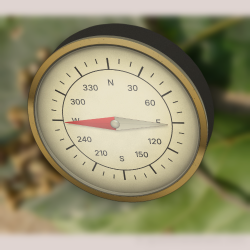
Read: 270 °
